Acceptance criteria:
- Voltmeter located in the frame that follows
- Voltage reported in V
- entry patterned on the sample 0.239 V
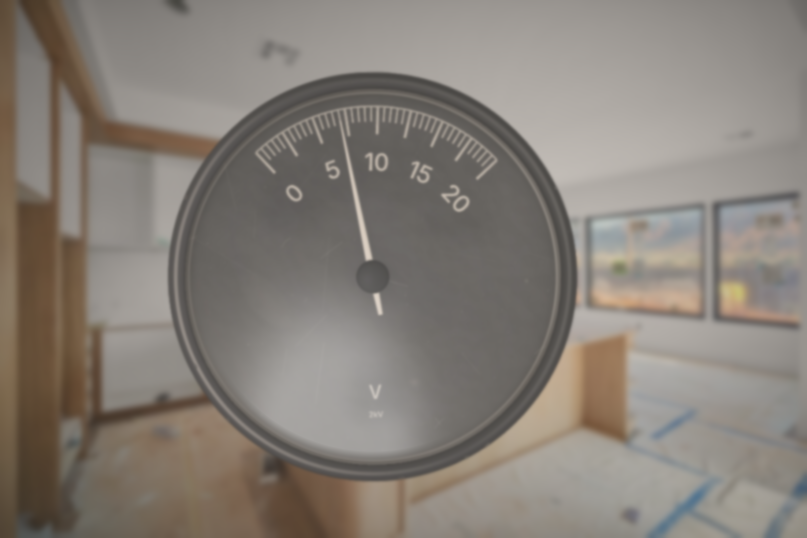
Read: 7 V
